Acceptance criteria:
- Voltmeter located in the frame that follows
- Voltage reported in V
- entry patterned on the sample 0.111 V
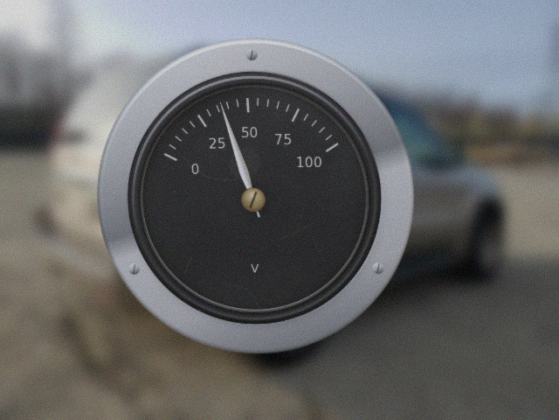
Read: 37.5 V
